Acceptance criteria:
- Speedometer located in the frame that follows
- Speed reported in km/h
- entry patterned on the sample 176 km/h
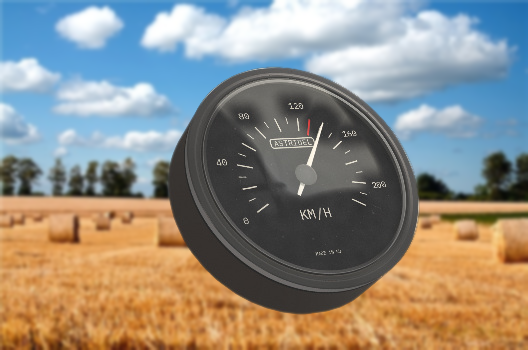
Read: 140 km/h
